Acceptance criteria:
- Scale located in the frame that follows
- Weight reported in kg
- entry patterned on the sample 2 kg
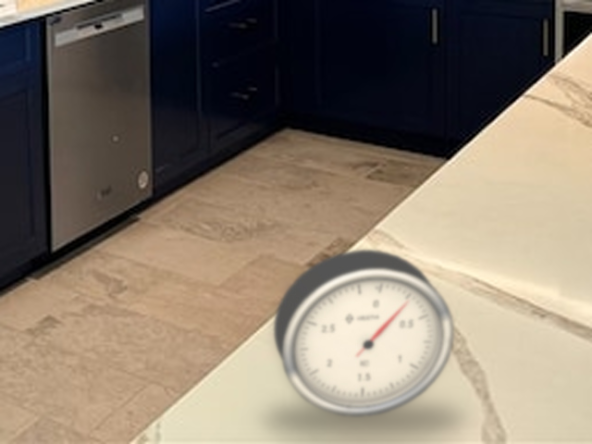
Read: 0.25 kg
